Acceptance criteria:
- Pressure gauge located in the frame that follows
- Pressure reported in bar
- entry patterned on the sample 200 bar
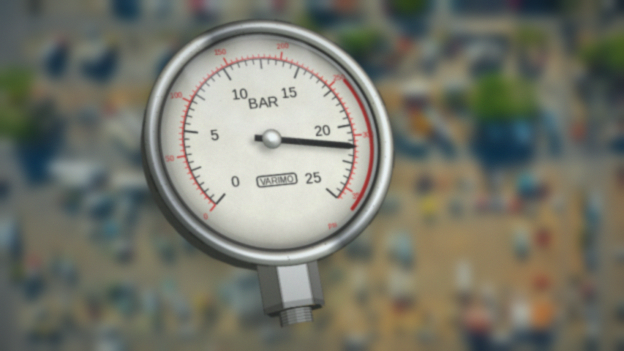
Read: 21.5 bar
